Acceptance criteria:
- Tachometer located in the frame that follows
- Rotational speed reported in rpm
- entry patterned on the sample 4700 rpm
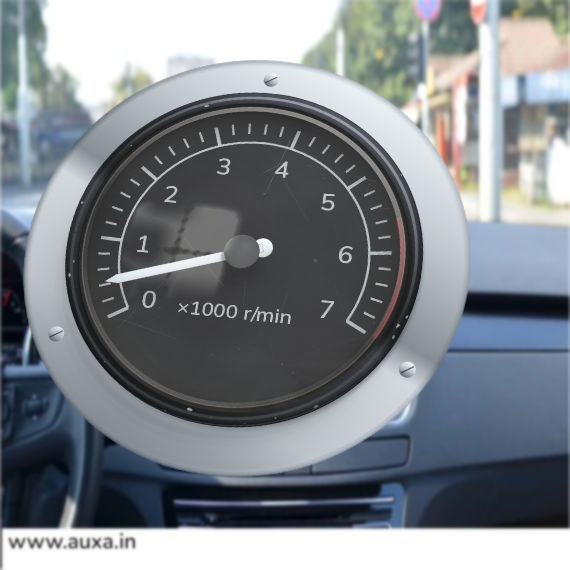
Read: 400 rpm
